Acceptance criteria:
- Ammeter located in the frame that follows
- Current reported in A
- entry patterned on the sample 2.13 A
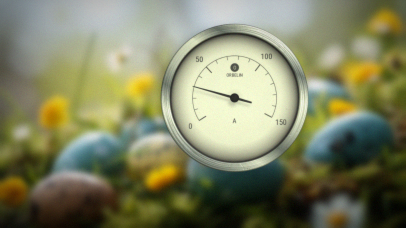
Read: 30 A
